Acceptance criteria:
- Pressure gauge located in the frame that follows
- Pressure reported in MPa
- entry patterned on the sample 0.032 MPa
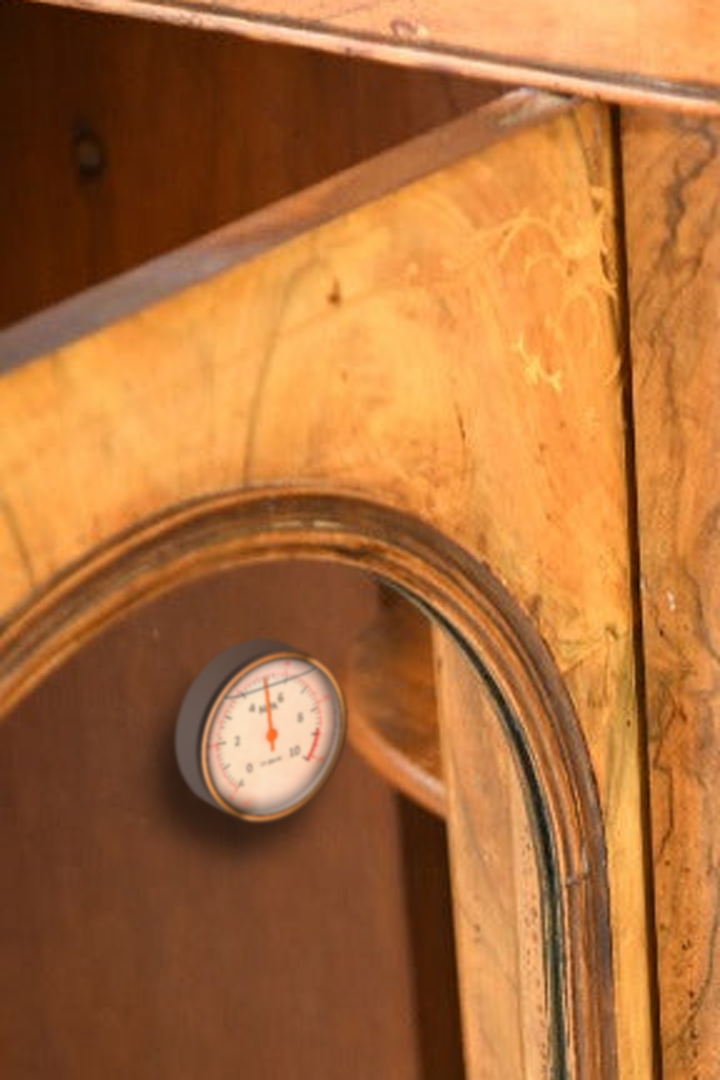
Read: 5 MPa
